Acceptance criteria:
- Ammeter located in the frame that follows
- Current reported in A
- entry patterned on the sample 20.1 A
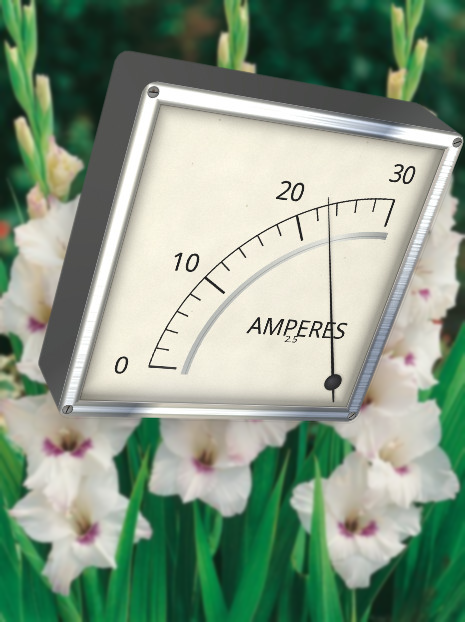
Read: 23 A
